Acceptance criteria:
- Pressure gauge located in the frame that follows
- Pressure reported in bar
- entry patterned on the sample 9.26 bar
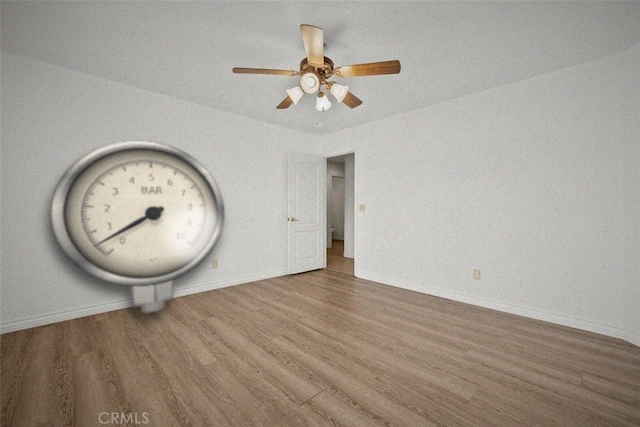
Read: 0.5 bar
